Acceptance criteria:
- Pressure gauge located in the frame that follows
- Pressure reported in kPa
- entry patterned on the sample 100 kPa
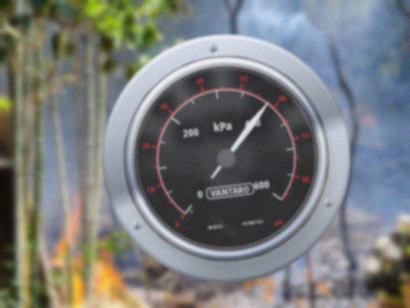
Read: 400 kPa
